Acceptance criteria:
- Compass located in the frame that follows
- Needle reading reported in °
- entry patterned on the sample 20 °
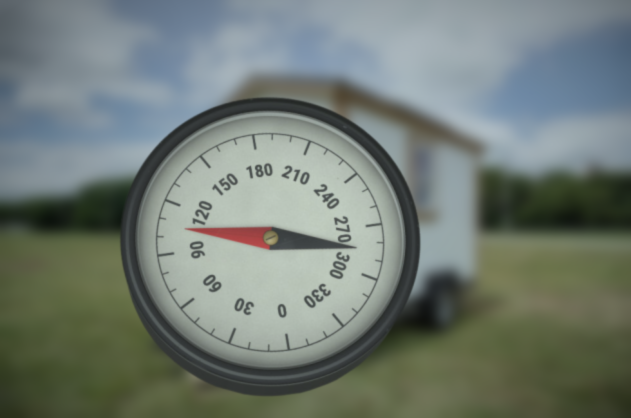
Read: 105 °
